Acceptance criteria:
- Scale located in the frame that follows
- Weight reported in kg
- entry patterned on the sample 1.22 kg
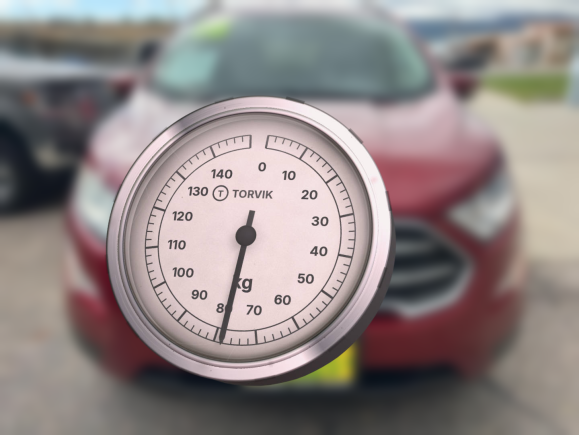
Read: 78 kg
